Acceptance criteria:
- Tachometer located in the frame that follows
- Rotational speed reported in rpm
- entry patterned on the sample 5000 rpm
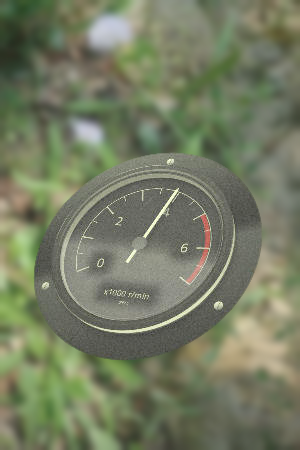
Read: 4000 rpm
